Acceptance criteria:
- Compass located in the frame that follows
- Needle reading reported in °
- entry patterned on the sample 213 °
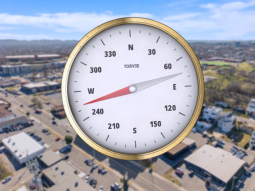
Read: 255 °
